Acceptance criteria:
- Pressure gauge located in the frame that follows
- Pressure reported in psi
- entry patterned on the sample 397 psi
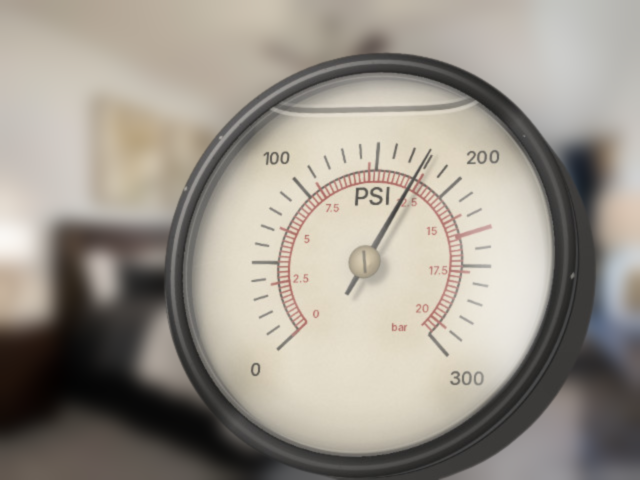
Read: 180 psi
